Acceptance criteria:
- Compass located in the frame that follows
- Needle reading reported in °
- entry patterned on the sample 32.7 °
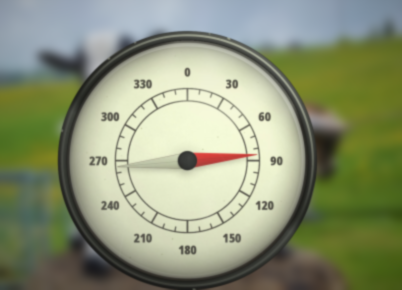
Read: 85 °
